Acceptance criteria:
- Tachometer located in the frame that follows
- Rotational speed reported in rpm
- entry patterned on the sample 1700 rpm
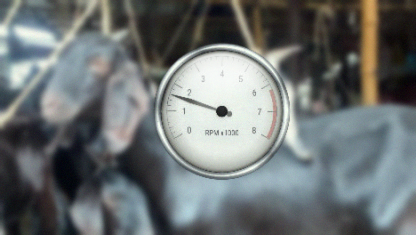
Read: 1600 rpm
